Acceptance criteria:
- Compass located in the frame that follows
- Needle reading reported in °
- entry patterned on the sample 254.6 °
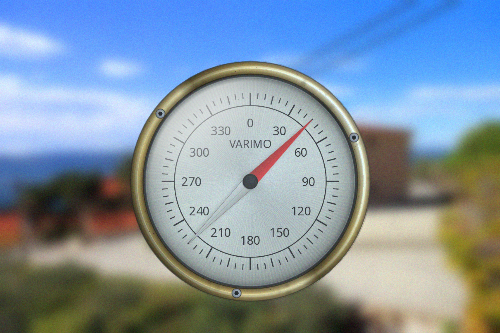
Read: 45 °
